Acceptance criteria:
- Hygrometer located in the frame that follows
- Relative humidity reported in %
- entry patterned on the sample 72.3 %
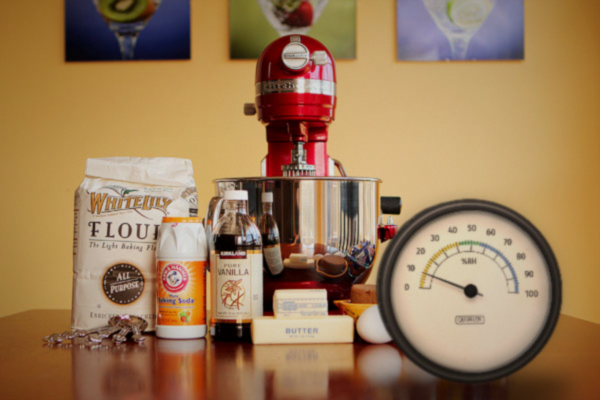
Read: 10 %
